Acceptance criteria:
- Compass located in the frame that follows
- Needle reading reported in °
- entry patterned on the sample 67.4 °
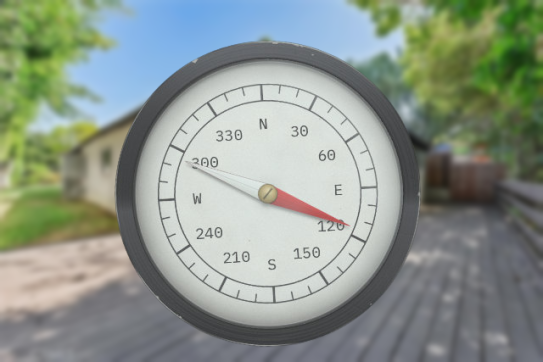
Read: 115 °
